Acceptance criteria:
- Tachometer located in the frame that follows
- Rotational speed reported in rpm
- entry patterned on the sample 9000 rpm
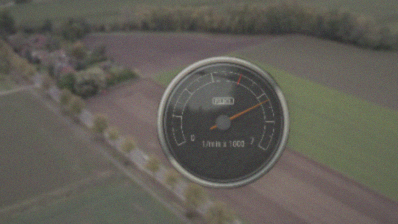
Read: 5250 rpm
